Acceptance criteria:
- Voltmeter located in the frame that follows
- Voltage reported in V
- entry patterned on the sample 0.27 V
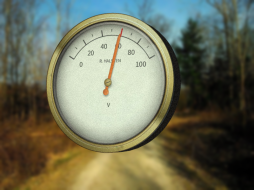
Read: 60 V
